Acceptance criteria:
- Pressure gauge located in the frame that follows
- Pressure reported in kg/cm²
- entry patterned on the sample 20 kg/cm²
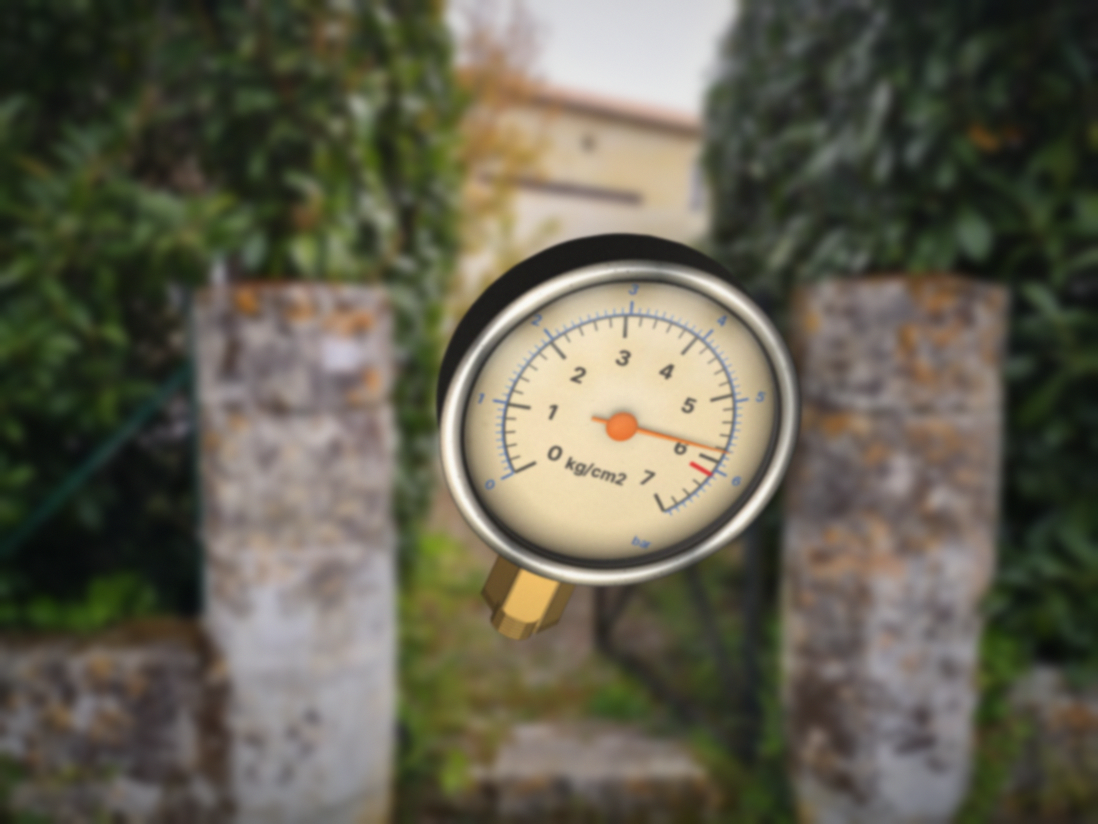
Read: 5.8 kg/cm²
